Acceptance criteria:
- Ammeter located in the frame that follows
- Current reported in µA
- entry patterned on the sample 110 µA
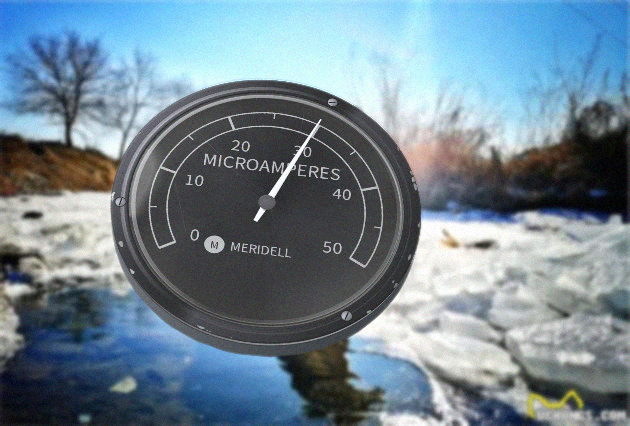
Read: 30 µA
